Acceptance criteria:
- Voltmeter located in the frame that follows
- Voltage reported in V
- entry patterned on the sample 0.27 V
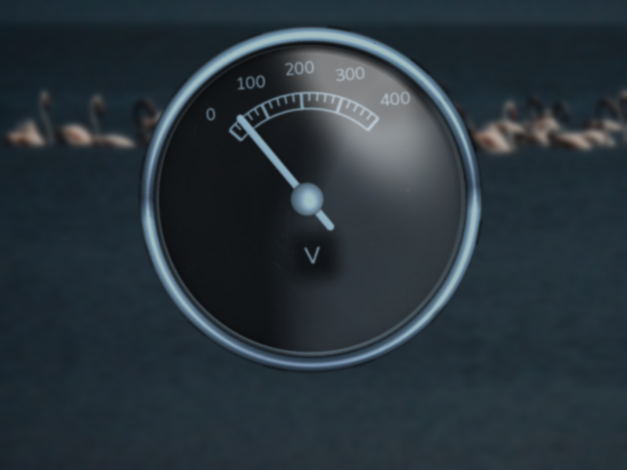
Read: 40 V
